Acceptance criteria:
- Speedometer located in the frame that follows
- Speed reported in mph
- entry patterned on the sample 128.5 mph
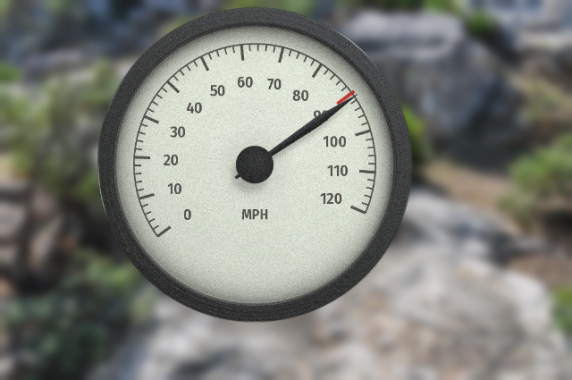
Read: 91 mph
